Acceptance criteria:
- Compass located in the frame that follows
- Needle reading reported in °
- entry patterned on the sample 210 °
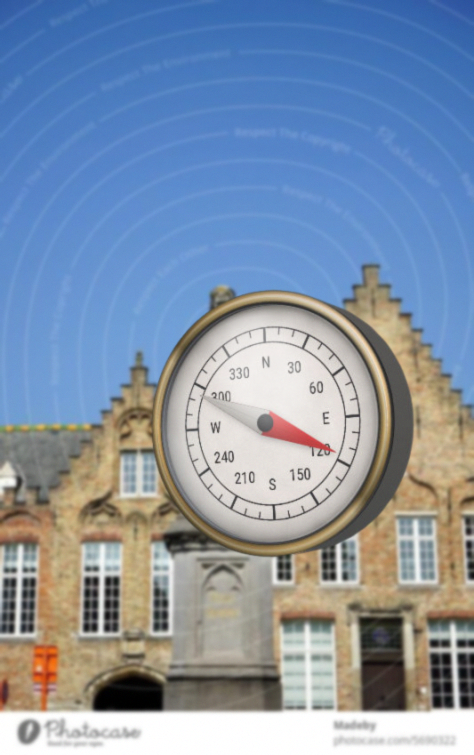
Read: 115 °
